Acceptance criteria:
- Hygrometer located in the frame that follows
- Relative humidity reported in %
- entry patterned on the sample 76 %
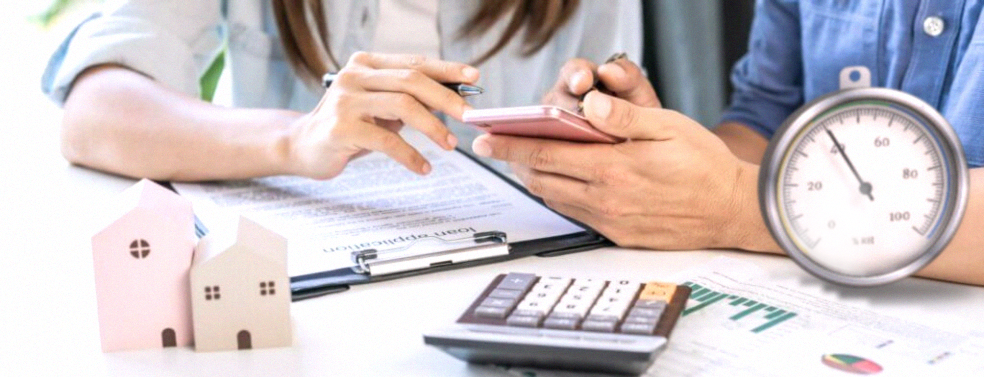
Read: 40 %
